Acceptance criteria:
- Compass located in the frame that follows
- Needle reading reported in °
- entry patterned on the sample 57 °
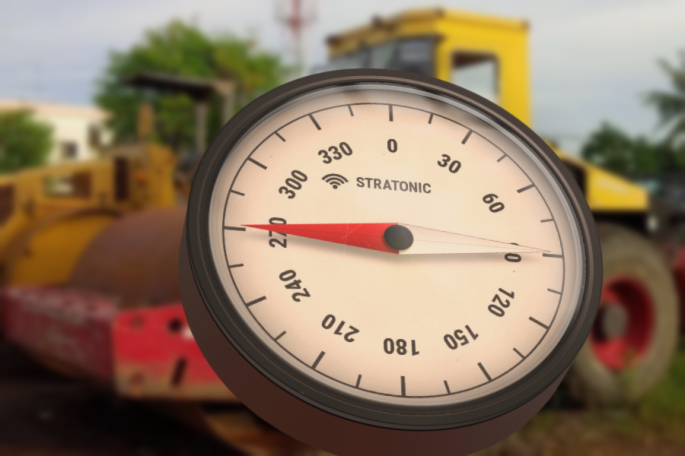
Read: 270 °
